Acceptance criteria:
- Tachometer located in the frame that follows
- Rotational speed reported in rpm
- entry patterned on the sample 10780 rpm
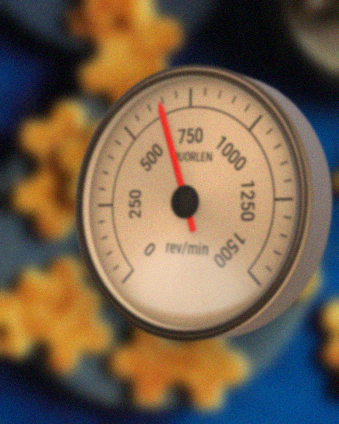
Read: 650 rpm
